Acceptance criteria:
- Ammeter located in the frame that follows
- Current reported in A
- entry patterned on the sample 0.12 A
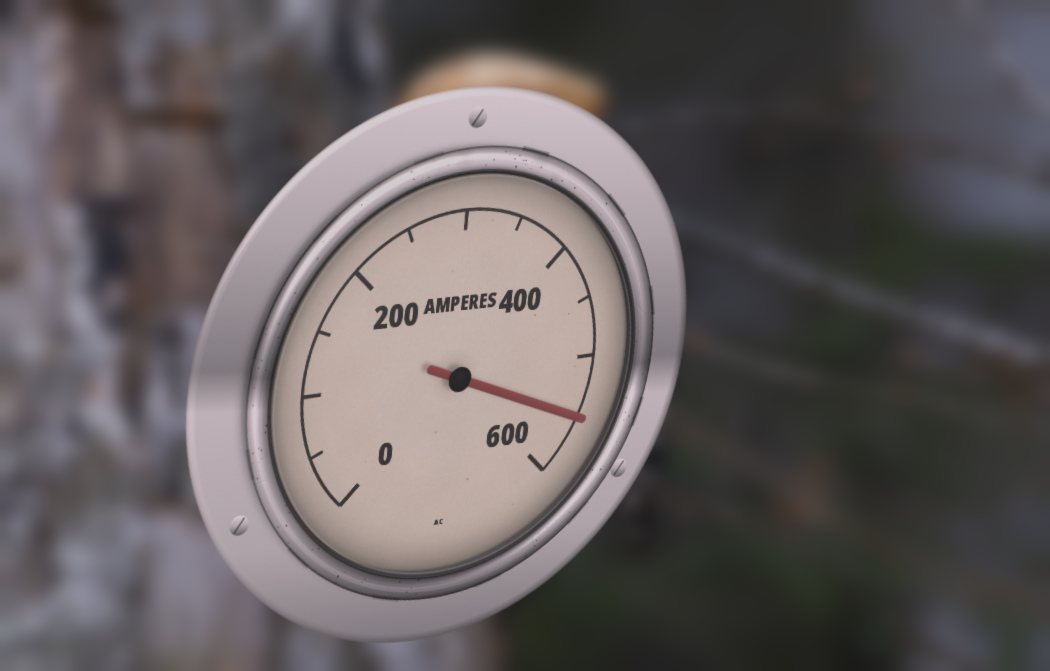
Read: 550 A
